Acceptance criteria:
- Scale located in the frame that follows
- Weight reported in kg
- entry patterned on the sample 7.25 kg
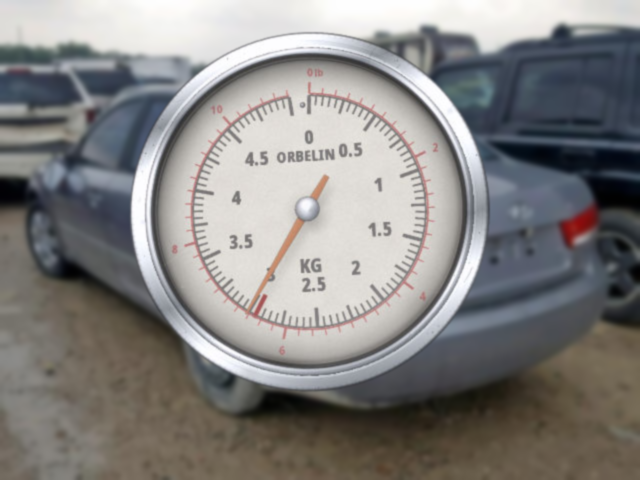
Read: 3 kg
